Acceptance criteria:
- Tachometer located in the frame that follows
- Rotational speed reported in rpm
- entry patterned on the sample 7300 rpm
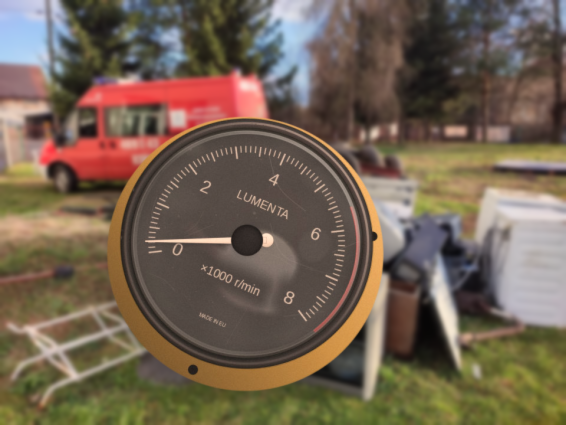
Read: 200 rpm
